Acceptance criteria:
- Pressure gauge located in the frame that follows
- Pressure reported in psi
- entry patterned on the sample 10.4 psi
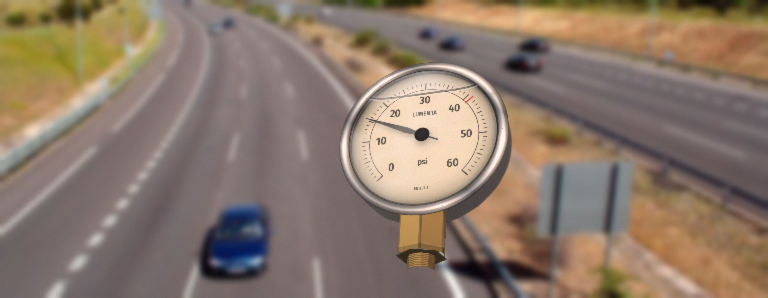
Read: 15 psi
